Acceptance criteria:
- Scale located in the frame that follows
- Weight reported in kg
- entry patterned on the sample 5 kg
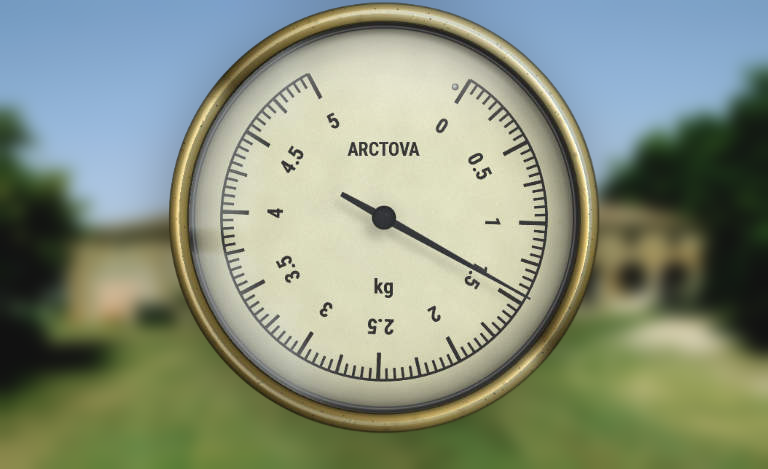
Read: 1.45 kg
